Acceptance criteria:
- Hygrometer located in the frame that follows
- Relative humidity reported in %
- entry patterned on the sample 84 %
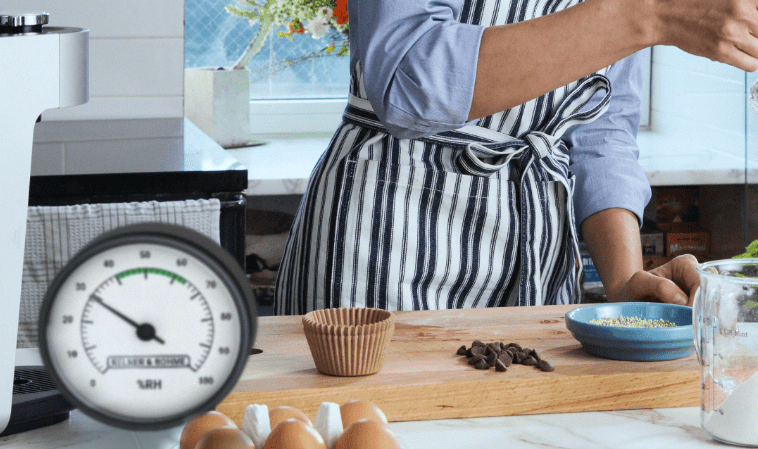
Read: 30 %
